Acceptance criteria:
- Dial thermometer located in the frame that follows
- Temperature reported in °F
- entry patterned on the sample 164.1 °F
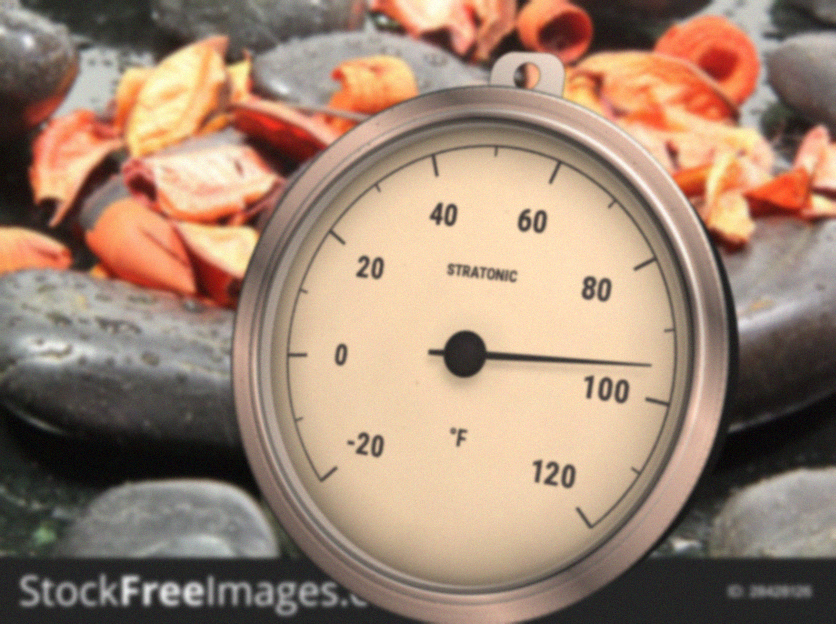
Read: 95 °F
